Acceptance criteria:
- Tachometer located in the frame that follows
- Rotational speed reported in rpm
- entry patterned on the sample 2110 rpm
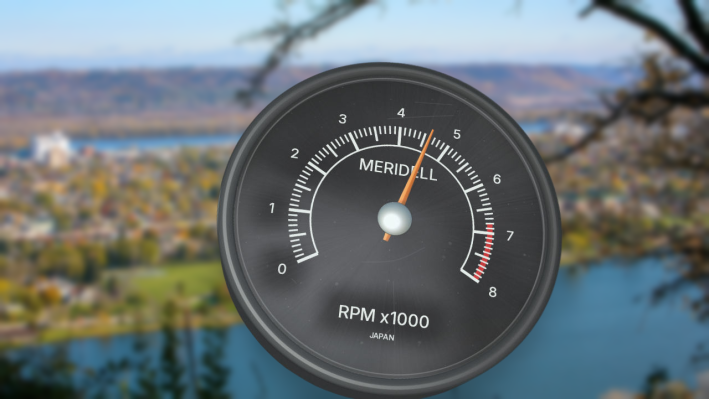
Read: 4600 rpm
